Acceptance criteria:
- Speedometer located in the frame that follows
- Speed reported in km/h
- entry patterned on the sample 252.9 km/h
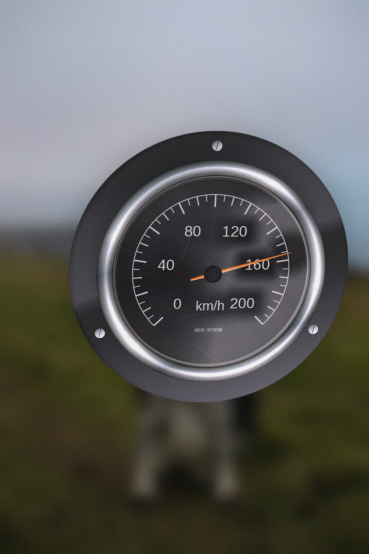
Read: 155 km/h
